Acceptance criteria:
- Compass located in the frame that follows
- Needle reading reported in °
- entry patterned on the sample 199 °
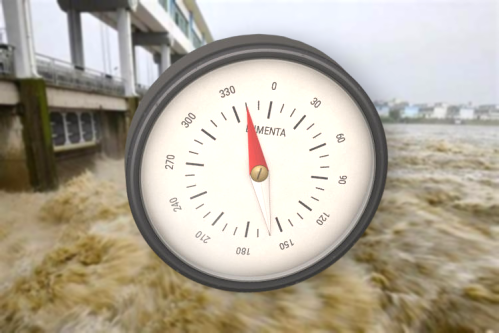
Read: 340 °
